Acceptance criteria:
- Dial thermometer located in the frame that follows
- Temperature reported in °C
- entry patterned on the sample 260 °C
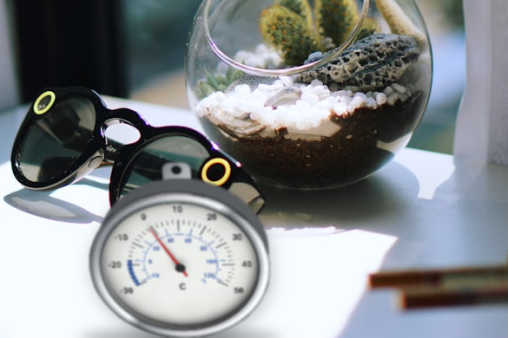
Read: 0 °C
